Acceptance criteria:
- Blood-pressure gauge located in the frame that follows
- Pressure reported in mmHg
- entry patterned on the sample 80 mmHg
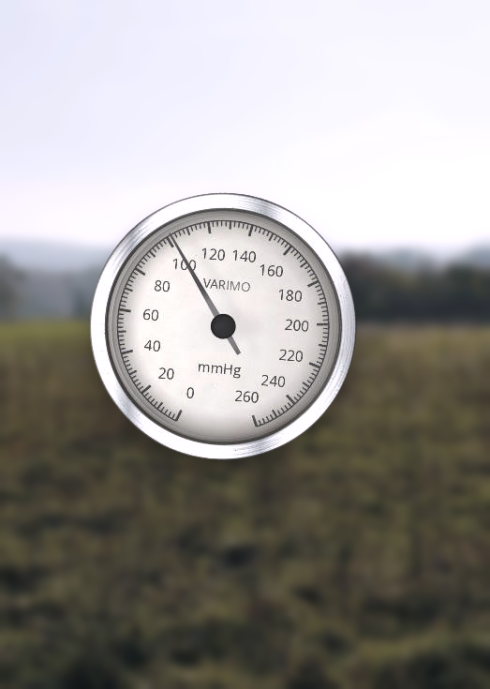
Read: 102 mmHg
